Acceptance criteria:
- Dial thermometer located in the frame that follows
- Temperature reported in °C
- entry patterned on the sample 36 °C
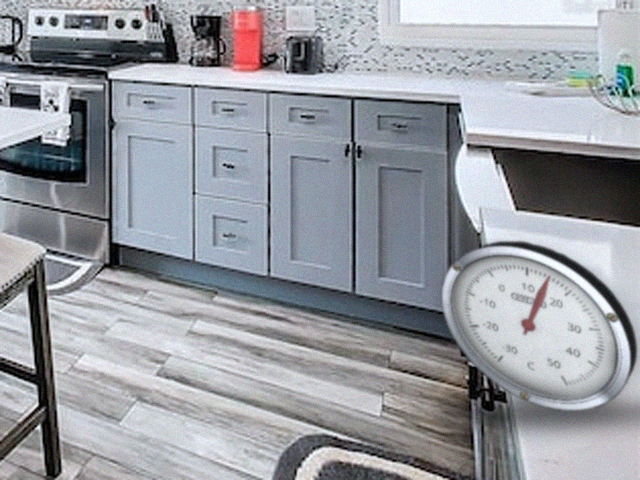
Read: 15 °C
